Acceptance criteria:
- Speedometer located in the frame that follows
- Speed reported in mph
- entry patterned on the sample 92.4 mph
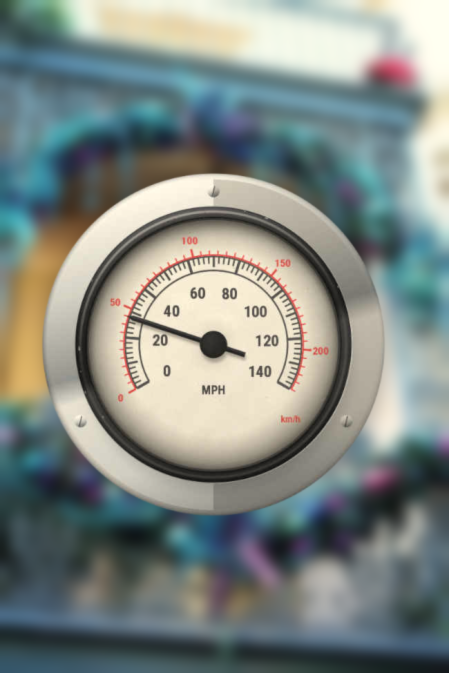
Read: 28 mph
